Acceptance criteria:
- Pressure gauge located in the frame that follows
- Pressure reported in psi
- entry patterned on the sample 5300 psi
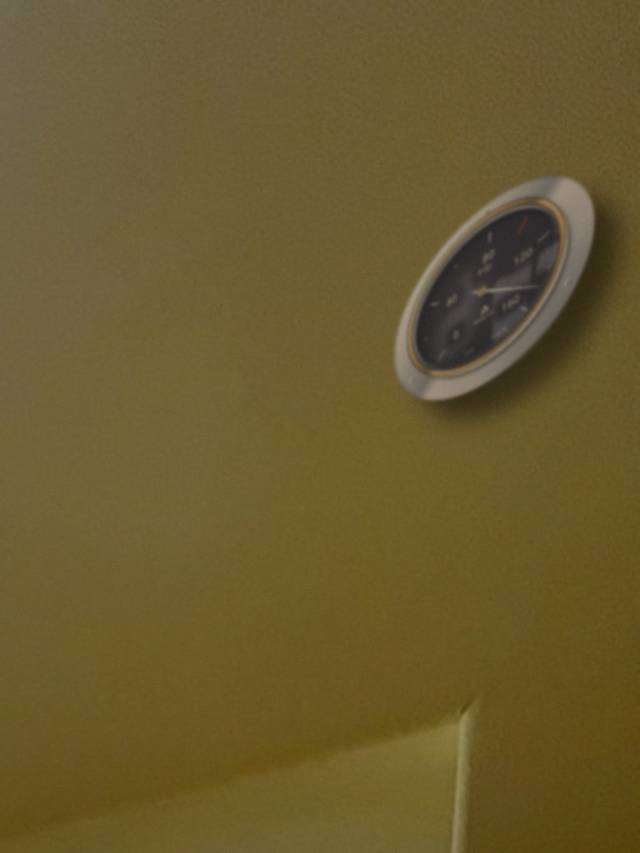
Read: 150 psi
